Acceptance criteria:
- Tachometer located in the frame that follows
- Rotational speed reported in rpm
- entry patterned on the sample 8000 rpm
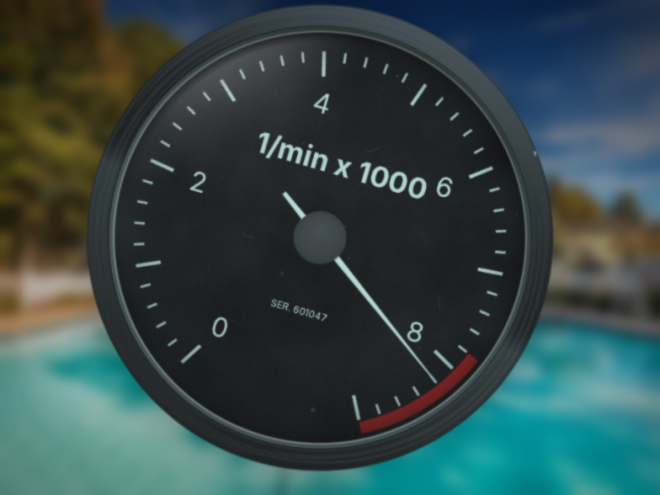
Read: 8200 rpm
